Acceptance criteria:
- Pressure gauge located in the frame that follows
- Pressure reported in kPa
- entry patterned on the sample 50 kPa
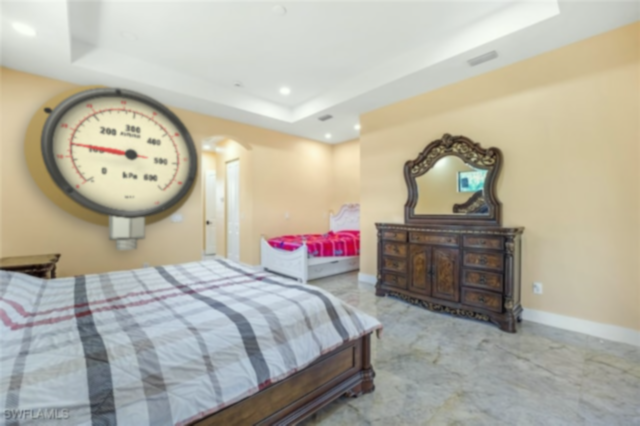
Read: 100 kPa
